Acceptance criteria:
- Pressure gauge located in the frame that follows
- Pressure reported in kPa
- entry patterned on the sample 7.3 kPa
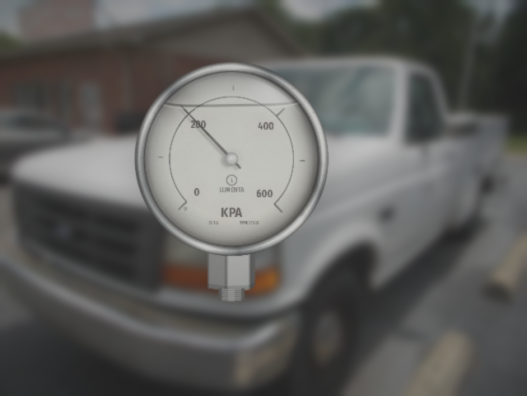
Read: 200 kPa
